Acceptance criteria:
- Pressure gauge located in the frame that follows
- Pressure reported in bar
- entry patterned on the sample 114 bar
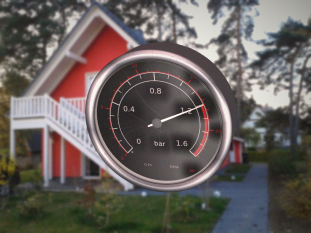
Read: 1.2 bar
